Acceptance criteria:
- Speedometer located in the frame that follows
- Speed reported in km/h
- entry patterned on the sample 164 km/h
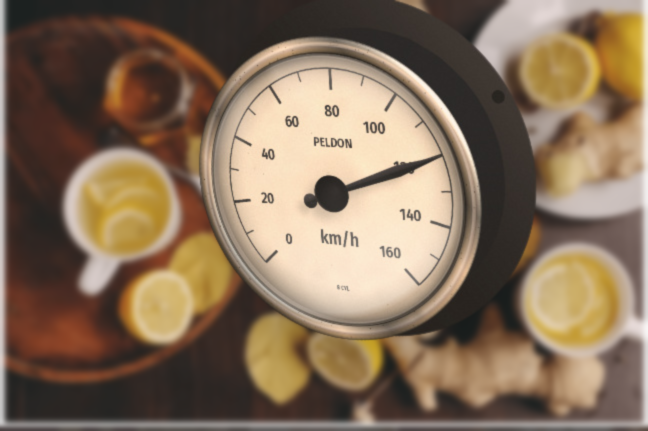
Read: 120 km/h
